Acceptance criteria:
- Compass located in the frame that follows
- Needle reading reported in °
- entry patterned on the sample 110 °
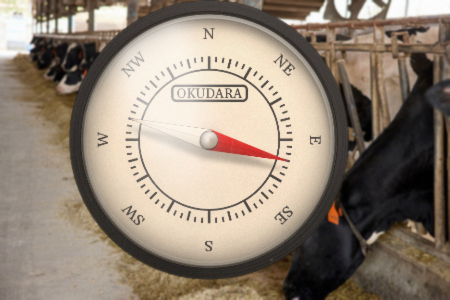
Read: 105 °
